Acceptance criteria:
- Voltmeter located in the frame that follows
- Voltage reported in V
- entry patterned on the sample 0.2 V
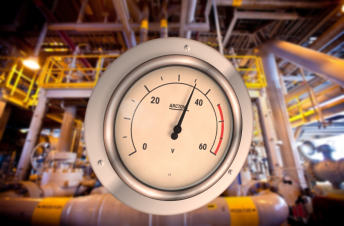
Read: 35 V
